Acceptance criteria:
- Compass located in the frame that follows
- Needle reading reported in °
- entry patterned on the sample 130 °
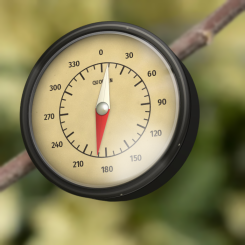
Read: 190 °
